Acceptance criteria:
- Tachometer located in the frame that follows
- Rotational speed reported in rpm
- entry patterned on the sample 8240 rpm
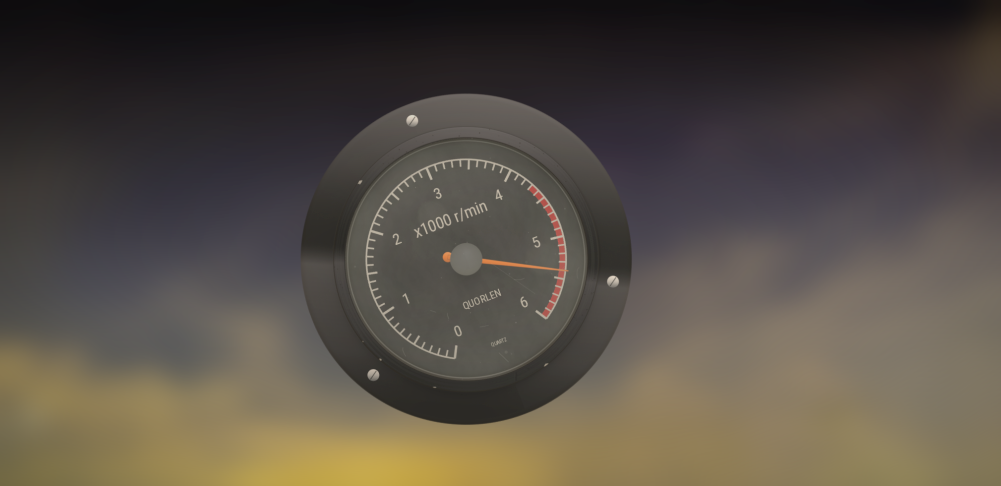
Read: 5400 rpm
